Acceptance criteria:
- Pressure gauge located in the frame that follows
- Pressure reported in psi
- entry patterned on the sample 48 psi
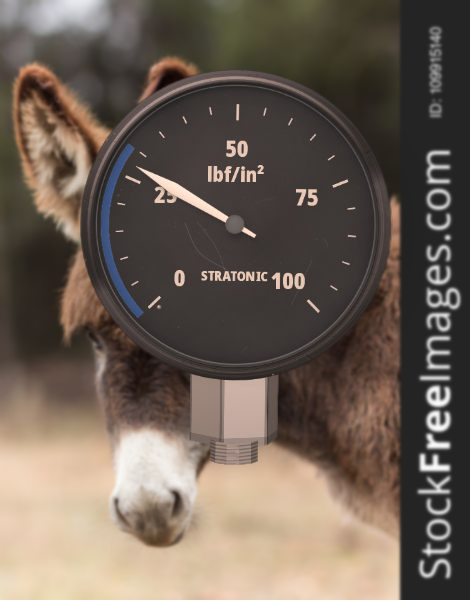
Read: 27.5 psi
